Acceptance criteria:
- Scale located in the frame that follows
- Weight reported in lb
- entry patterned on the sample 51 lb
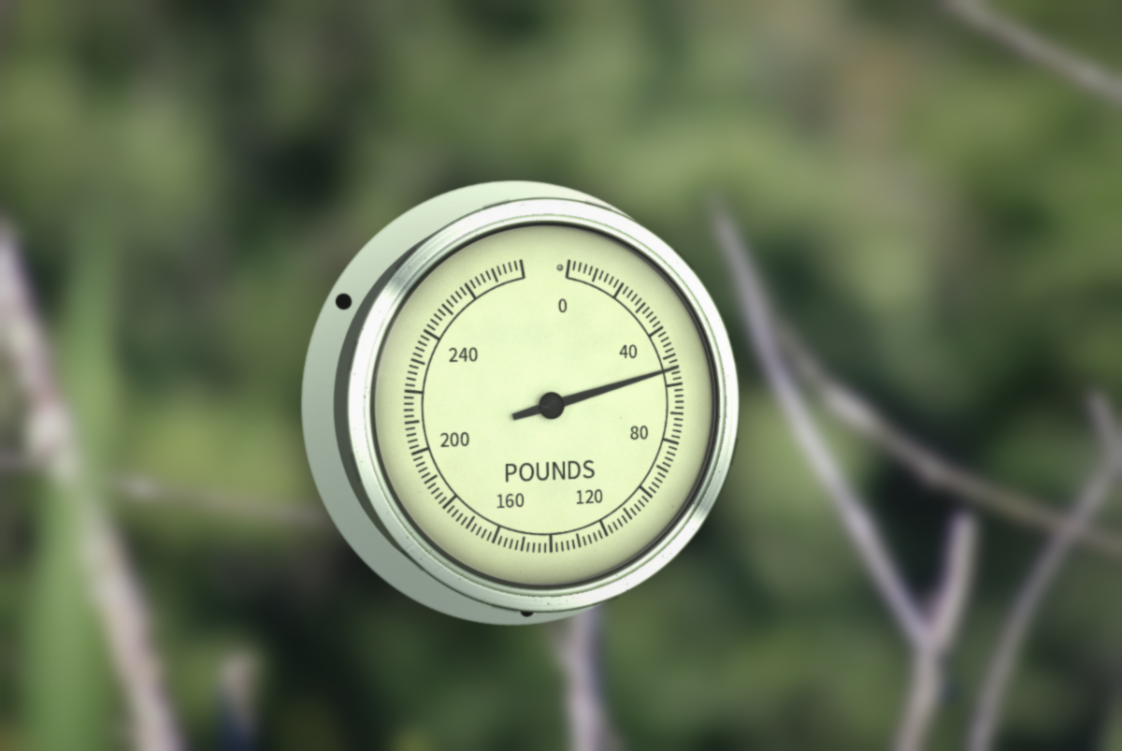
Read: 54 lb
